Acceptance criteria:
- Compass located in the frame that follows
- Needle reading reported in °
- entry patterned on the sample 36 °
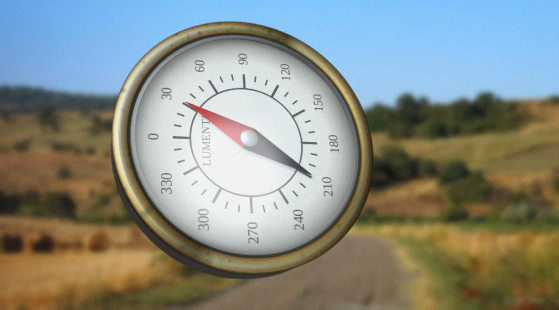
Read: 30 °
